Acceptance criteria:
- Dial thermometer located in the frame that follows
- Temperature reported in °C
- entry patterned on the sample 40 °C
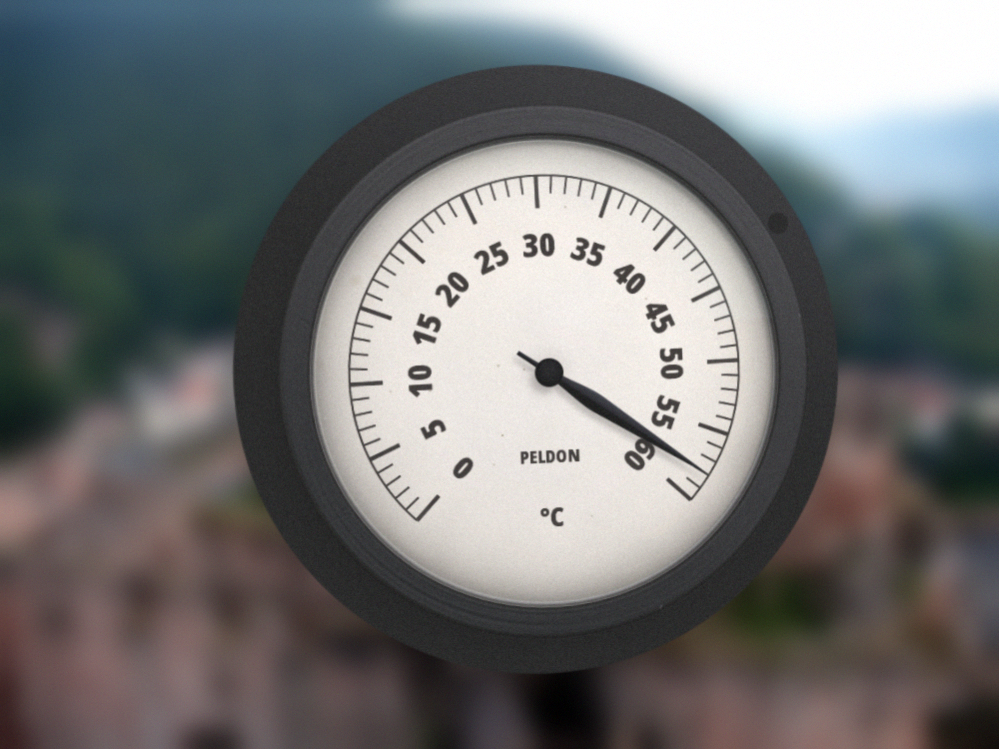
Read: 58 °C
